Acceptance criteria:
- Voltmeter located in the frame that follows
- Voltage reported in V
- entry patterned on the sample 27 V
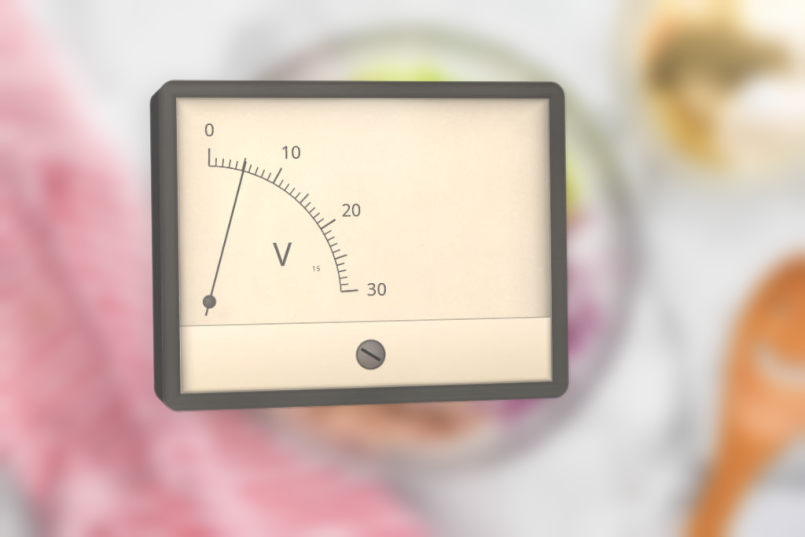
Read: 5 V
